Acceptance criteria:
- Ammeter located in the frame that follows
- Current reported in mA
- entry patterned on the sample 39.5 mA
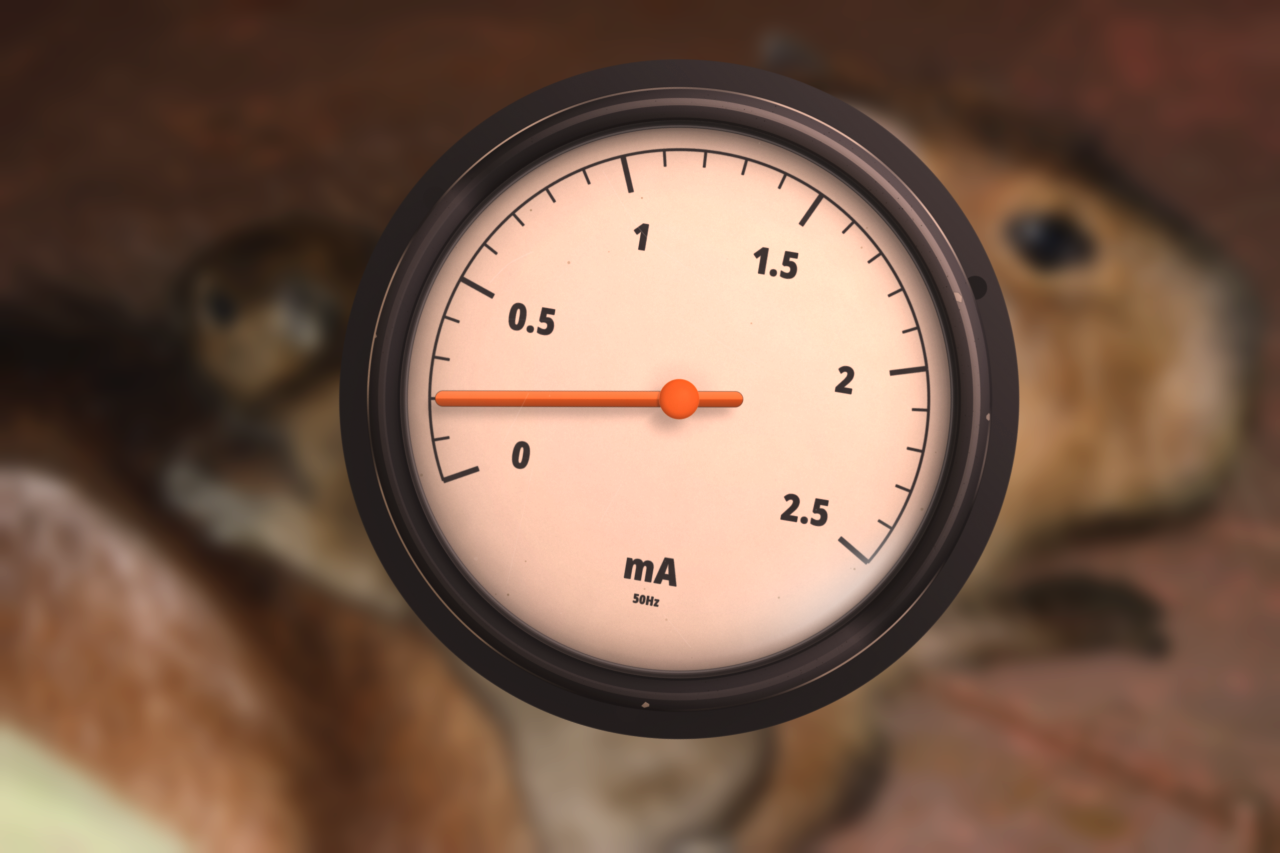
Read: 0.2 mA
